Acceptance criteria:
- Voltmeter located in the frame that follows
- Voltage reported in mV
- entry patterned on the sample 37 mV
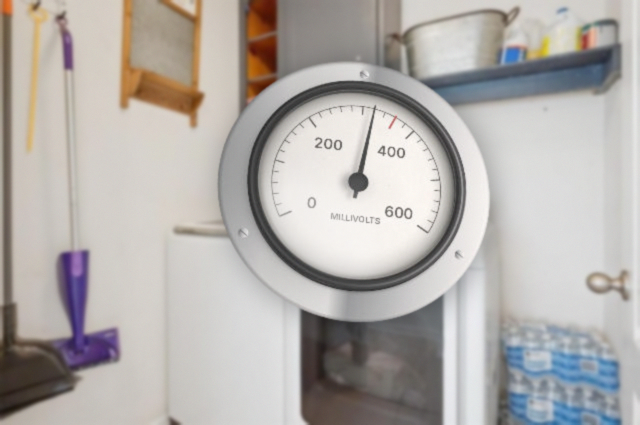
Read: 320 mV
